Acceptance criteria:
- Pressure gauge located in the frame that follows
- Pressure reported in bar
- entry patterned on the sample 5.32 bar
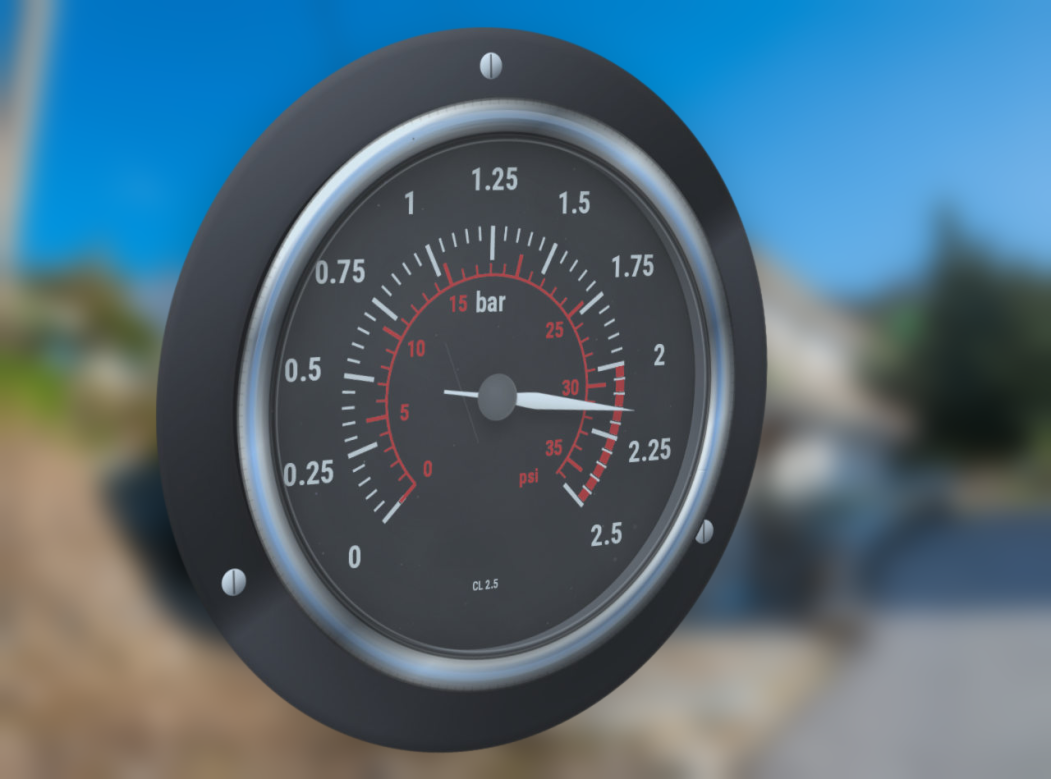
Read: 2.15 bar
